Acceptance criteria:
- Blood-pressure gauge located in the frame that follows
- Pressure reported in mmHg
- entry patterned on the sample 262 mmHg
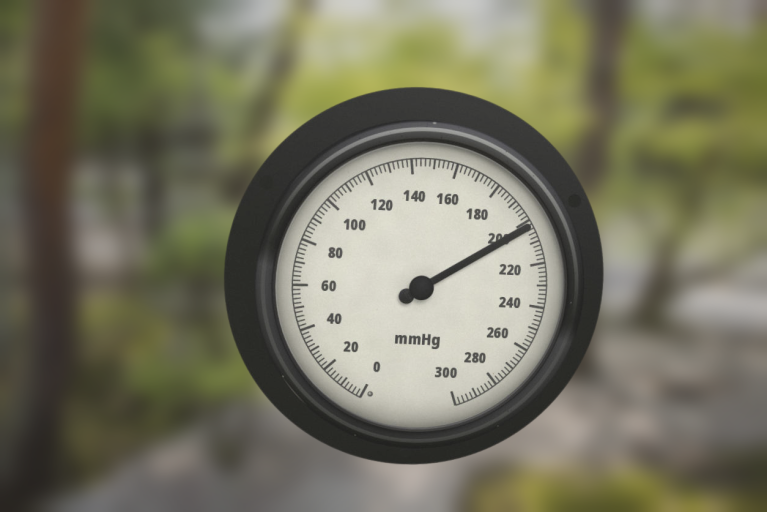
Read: 202 mmHg
